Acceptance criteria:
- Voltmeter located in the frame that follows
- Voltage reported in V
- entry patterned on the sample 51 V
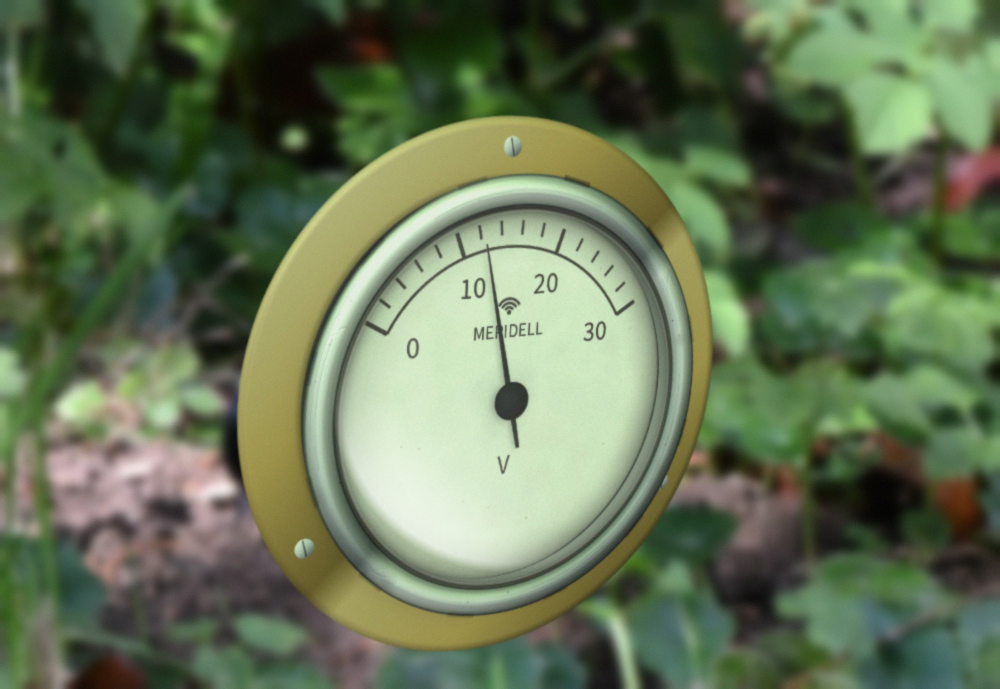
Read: 12 V
